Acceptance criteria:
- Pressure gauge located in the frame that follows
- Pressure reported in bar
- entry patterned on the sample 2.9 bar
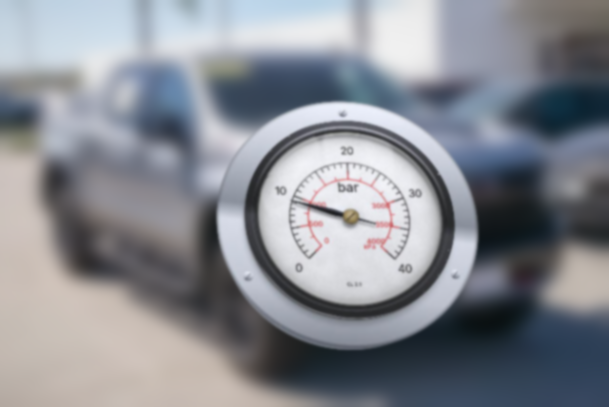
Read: 9 bar
